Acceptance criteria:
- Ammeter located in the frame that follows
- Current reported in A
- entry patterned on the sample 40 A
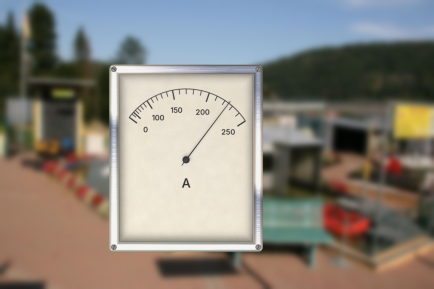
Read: 225 A
